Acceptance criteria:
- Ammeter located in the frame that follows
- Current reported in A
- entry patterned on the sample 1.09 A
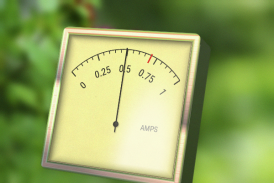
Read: 0.5 A
